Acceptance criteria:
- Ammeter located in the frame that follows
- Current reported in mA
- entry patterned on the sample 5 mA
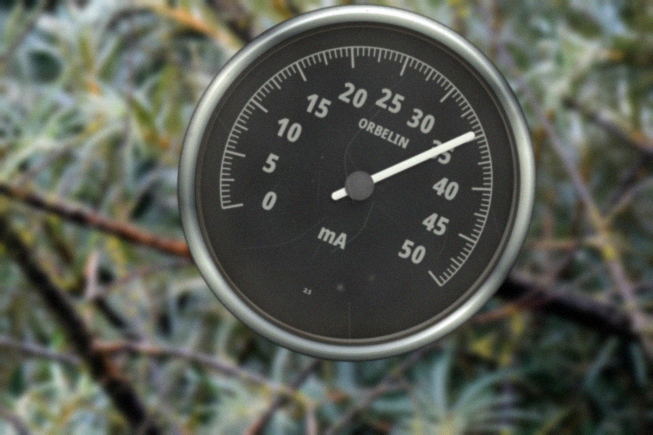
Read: 34.5 mA
